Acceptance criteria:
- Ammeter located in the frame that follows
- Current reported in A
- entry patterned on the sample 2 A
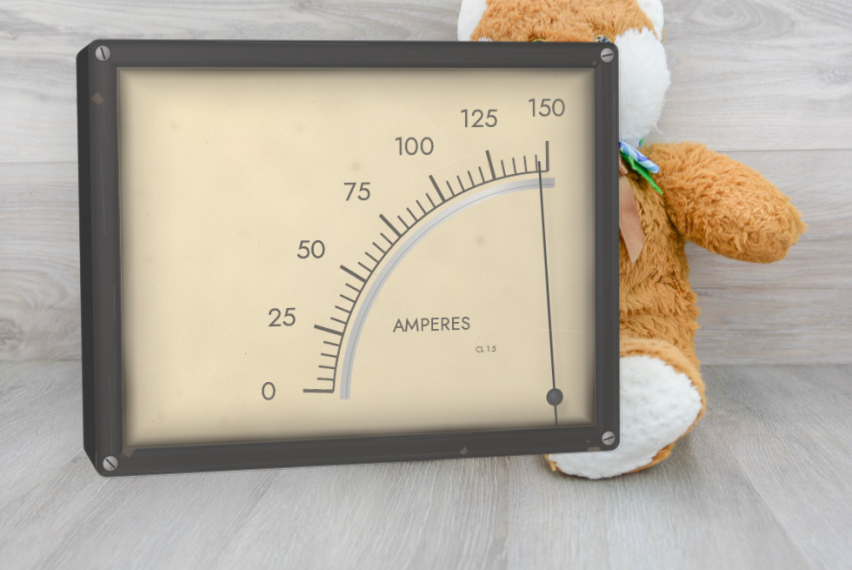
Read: 145 A
